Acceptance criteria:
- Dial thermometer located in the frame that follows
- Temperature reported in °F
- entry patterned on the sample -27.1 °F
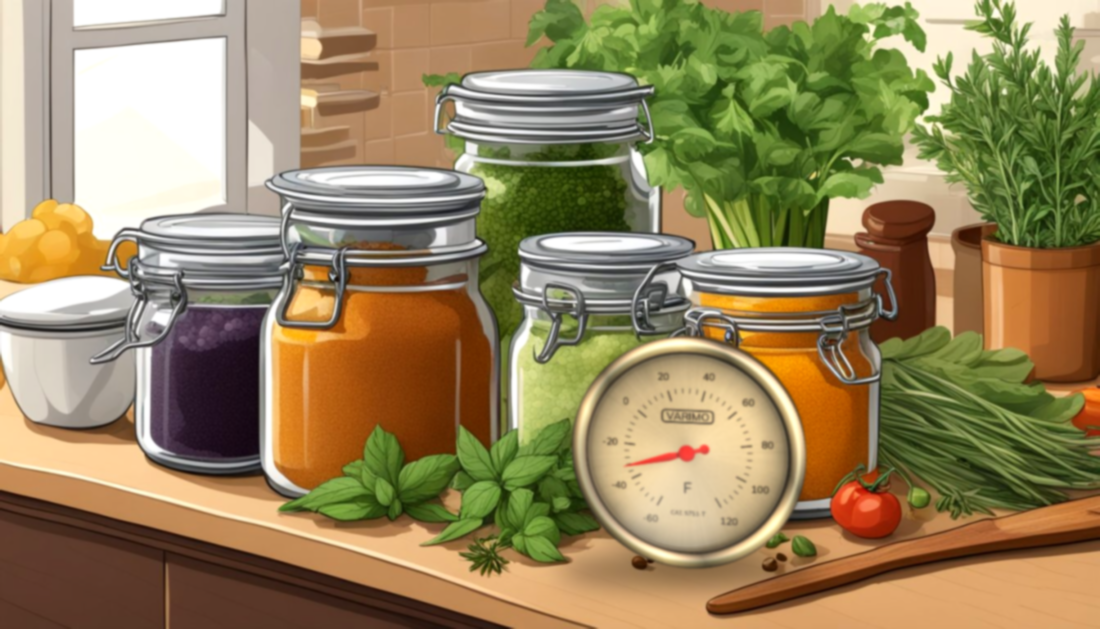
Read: -32 °F
